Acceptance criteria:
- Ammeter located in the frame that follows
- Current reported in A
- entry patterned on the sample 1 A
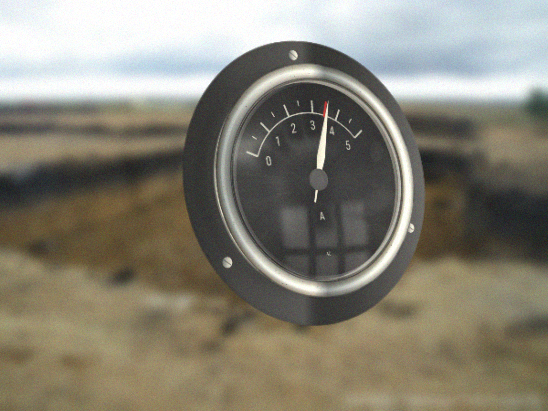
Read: 3.5 A
